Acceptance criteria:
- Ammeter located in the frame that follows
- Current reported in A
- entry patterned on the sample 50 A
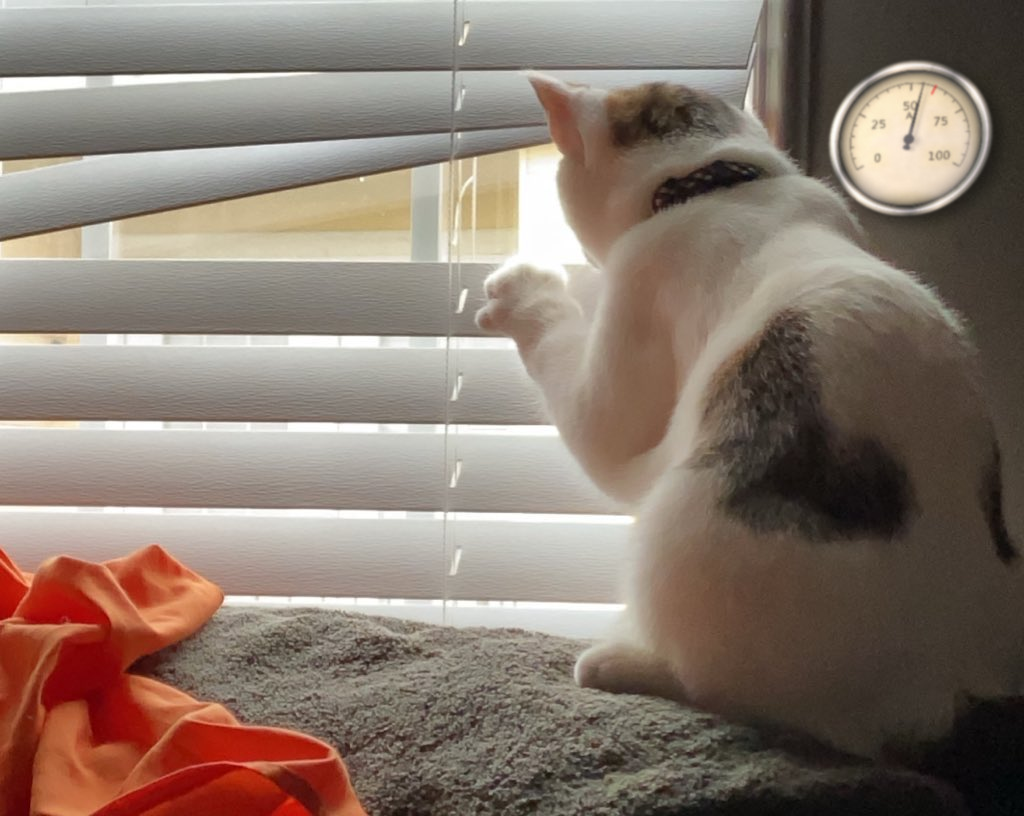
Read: 55 A
